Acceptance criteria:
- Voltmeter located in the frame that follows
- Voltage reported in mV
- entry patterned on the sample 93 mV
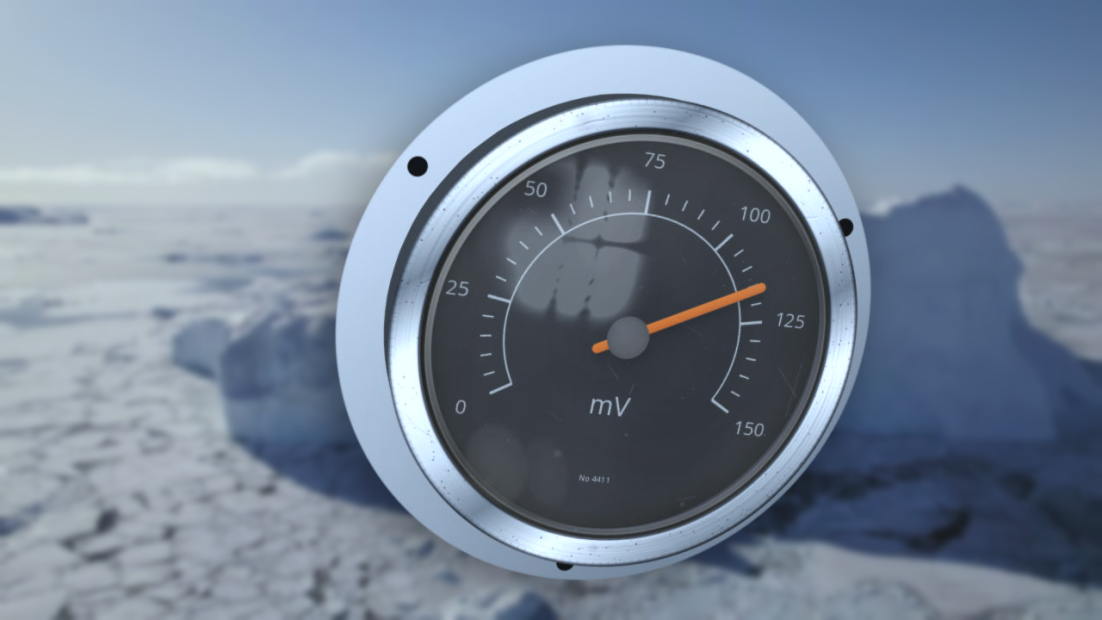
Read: 115 mV
